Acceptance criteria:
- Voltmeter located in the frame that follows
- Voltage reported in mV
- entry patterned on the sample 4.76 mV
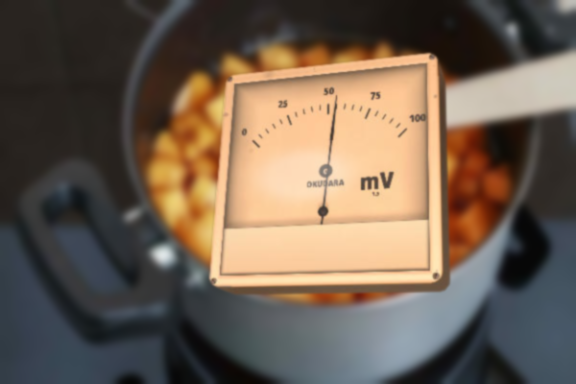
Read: 55 mV
